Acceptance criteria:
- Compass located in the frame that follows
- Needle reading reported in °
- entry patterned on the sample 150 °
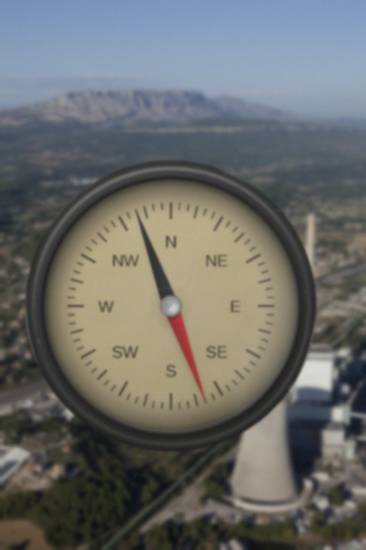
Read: 160 °
